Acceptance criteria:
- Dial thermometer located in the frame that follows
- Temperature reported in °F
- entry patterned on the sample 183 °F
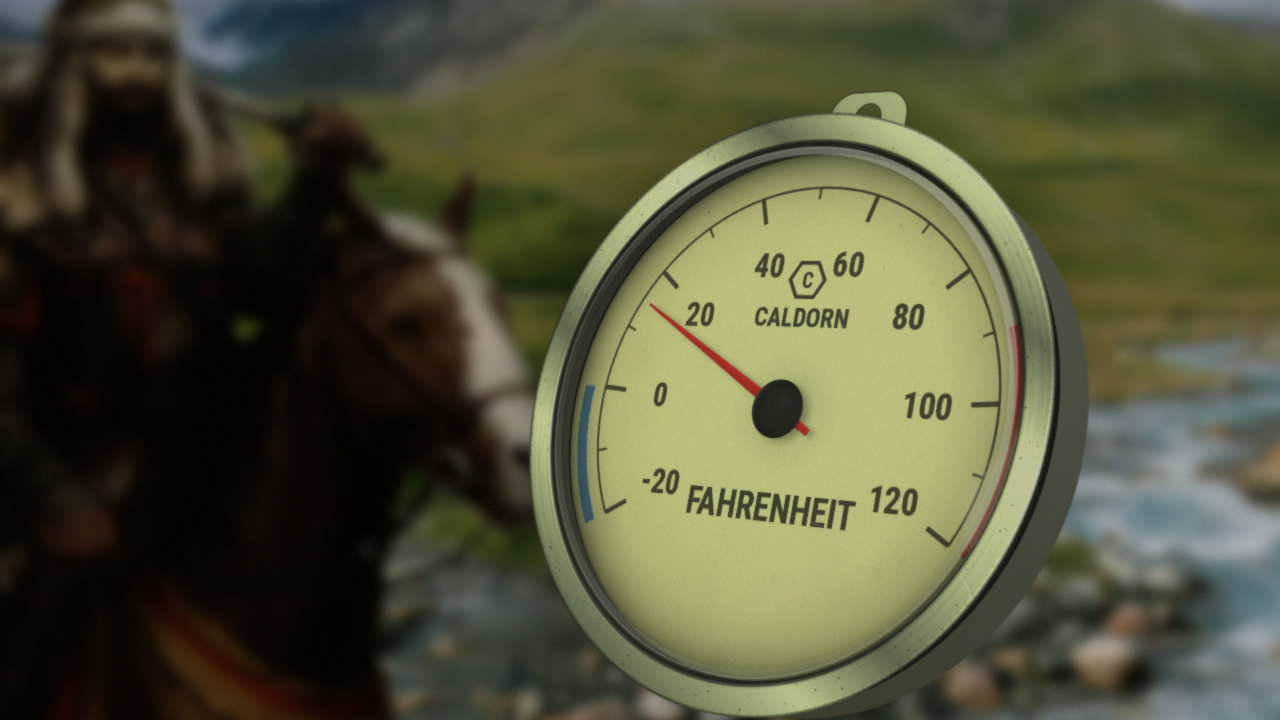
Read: 15 °F
